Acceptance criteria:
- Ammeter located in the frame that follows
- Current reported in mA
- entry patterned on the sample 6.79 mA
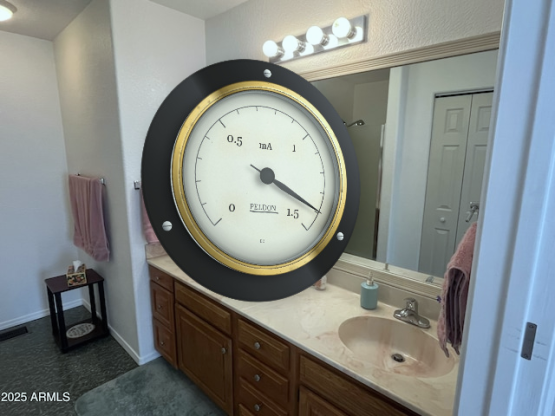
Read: 1.4 mA
